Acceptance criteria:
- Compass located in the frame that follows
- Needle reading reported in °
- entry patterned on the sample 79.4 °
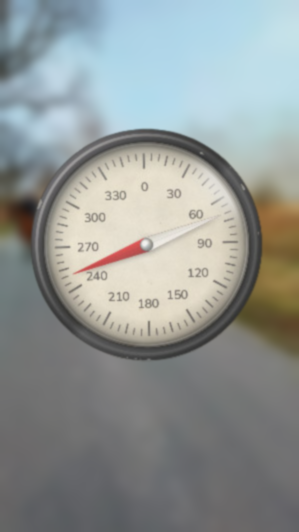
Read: 250 °
